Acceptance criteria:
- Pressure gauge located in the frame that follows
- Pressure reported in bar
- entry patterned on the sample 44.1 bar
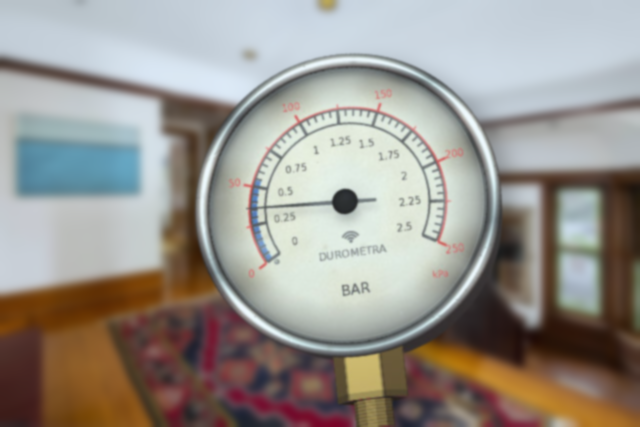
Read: 0.35 bar
